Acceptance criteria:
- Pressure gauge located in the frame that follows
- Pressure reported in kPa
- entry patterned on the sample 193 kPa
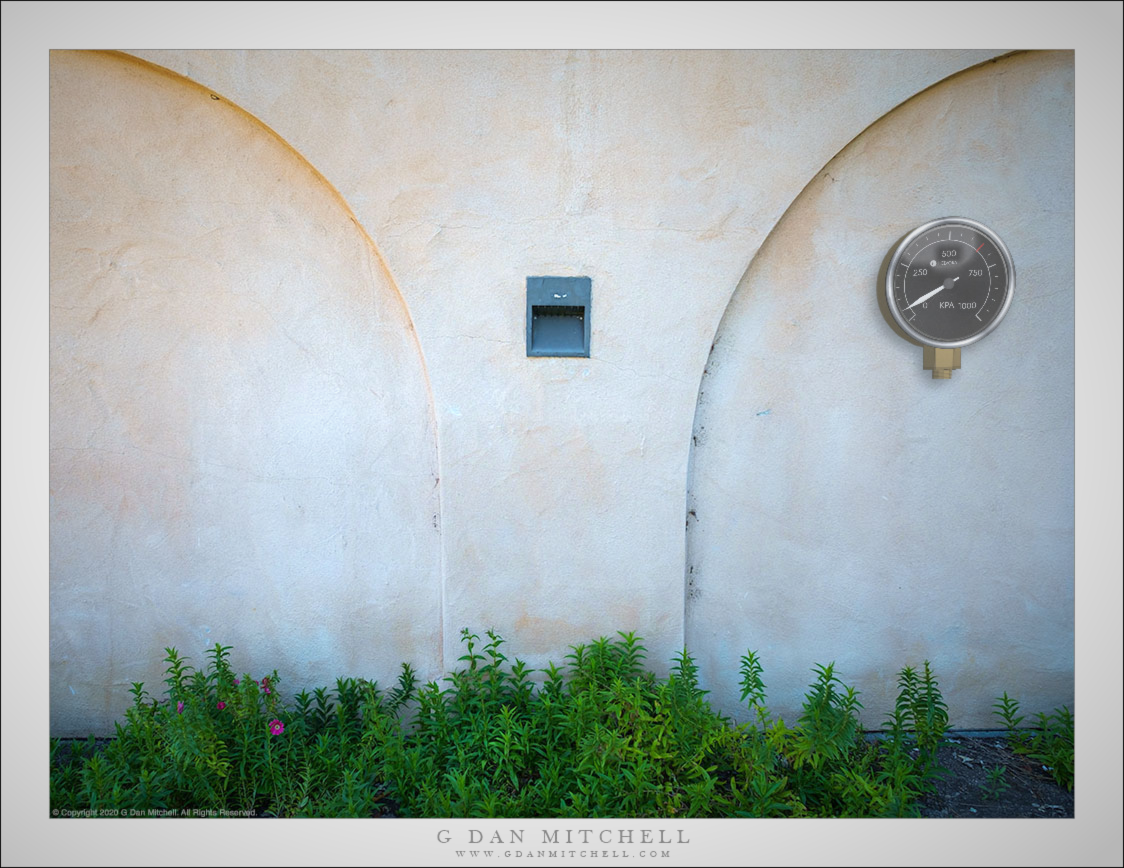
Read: 50 kPa
